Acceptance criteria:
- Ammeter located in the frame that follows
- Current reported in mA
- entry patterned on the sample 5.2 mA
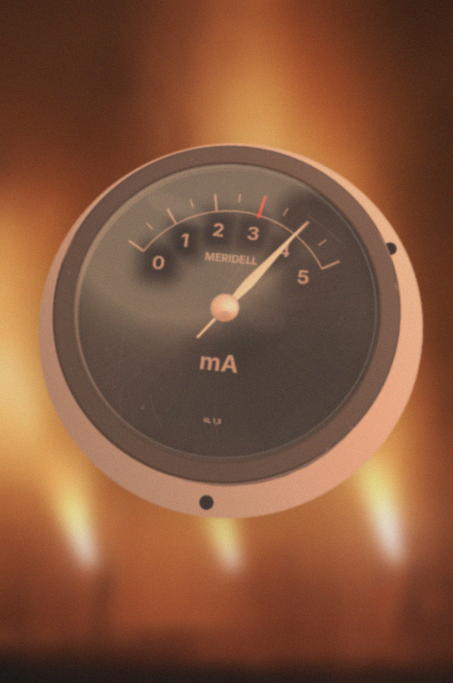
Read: 4 mA
